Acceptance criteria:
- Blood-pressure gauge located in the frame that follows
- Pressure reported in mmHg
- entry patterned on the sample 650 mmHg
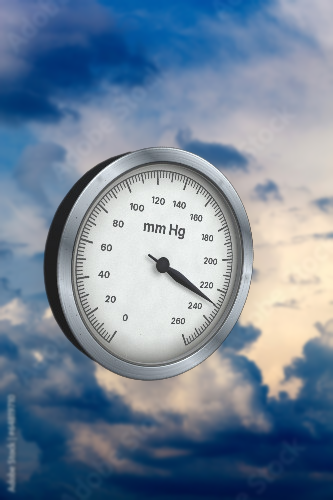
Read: 230 mmHg
